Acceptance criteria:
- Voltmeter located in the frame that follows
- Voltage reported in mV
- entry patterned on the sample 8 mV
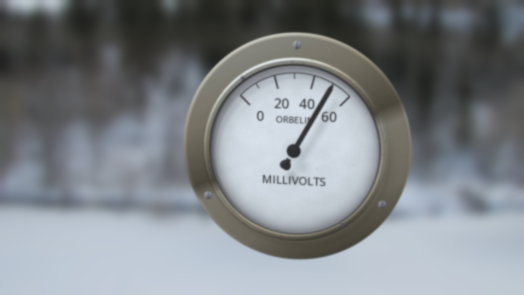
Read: 50 mV
